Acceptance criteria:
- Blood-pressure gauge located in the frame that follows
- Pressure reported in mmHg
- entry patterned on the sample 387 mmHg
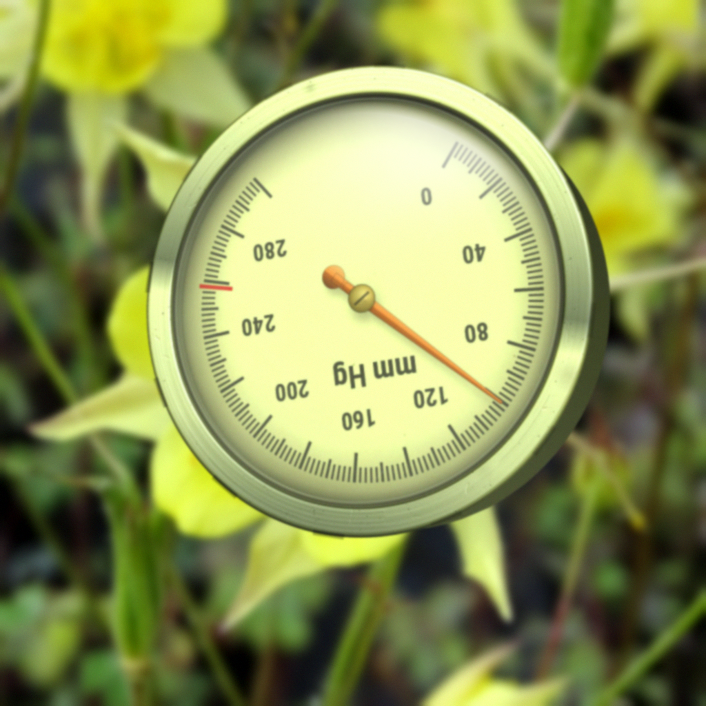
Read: 100 mmHg
